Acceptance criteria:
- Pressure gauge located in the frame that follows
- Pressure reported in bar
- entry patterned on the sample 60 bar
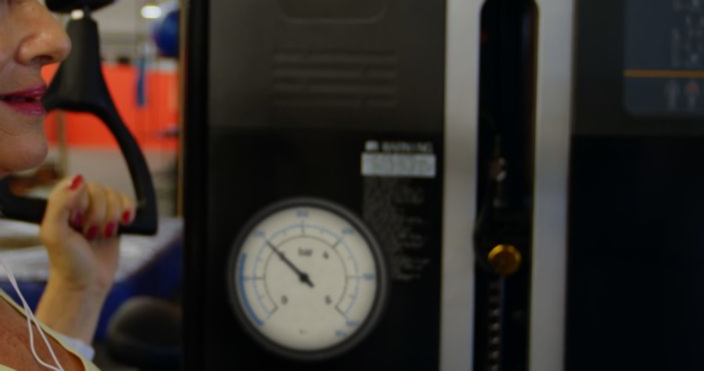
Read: 2 bar
